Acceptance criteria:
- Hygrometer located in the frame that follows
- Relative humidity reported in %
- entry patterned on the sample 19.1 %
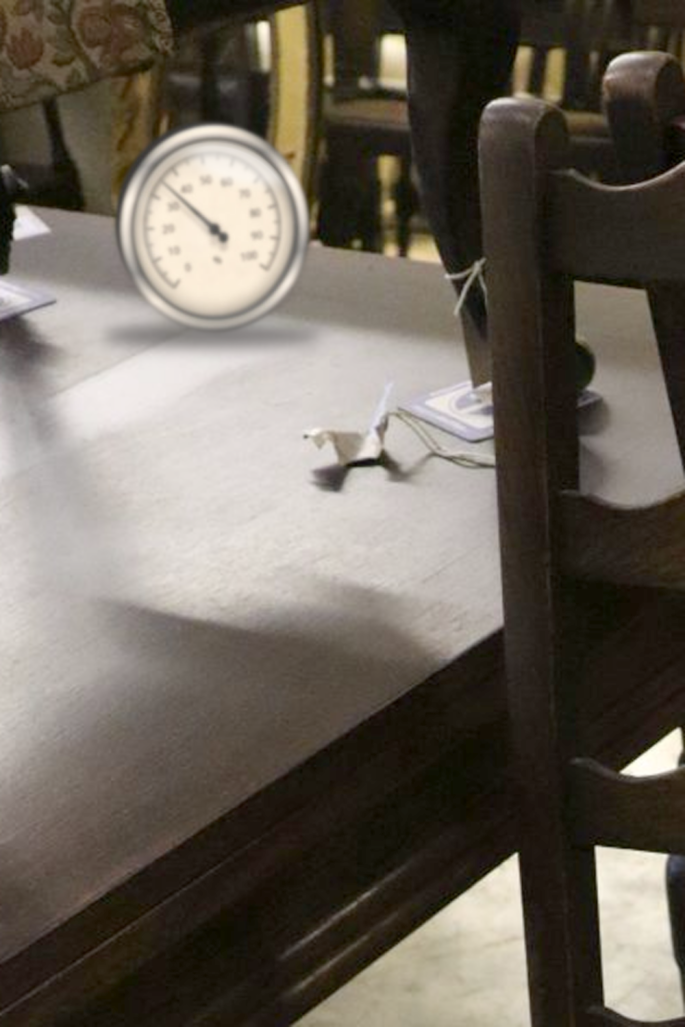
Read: 35 %
